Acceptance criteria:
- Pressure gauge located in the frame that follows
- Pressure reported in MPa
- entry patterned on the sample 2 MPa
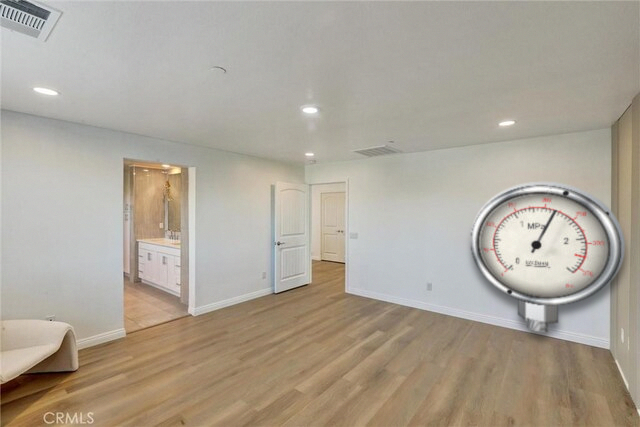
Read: 1.5 MPa
